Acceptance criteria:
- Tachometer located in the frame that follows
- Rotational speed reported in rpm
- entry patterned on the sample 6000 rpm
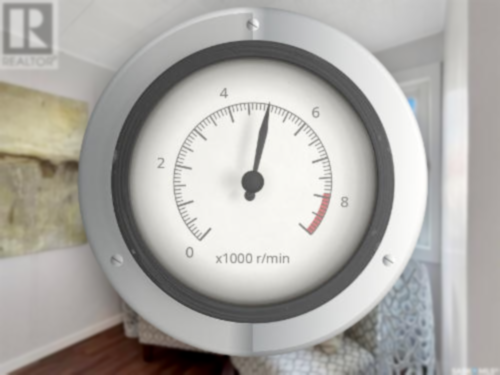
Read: 5000 rpm
